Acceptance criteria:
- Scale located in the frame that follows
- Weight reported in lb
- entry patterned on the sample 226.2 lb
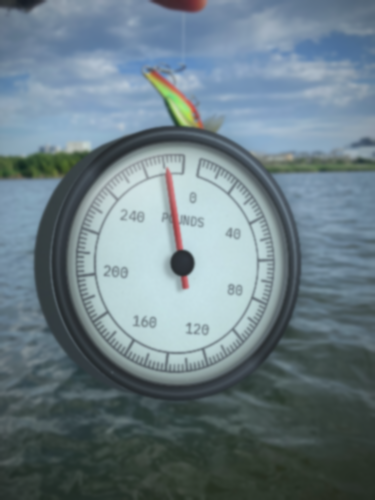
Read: 270 lb
